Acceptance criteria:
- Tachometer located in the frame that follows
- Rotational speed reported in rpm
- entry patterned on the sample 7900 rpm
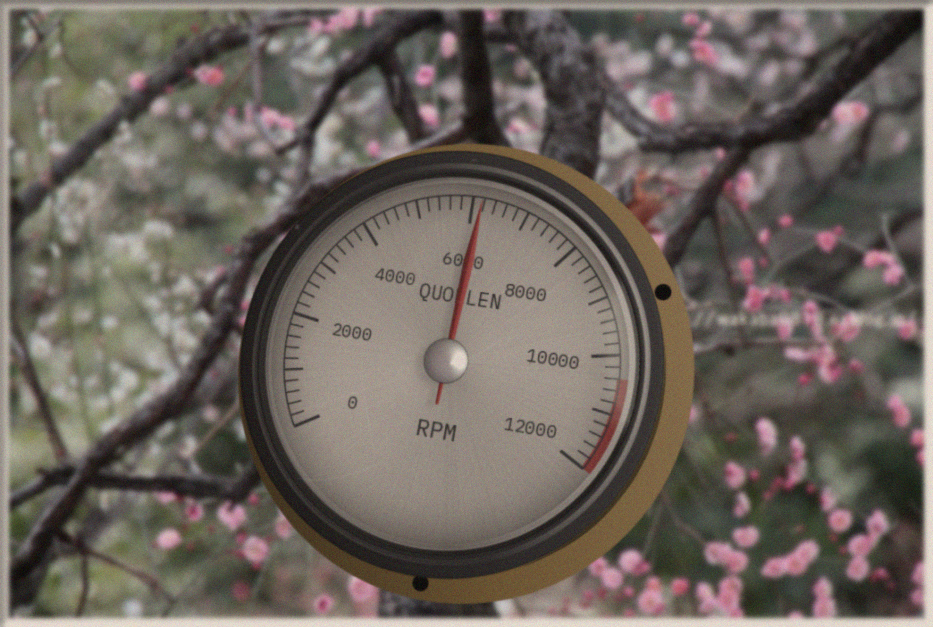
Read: 6200 rpm
